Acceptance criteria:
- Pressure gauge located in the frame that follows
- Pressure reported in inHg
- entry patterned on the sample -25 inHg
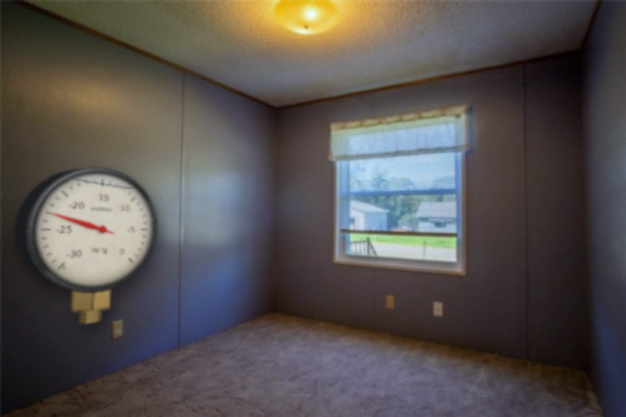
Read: -23 inHg
